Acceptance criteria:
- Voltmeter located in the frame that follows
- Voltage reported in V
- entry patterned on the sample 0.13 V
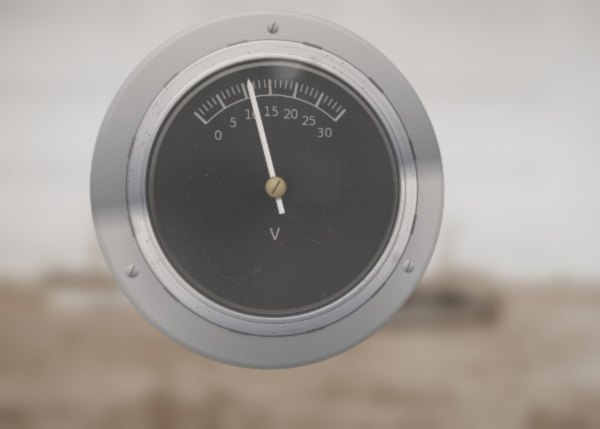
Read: 11 V
